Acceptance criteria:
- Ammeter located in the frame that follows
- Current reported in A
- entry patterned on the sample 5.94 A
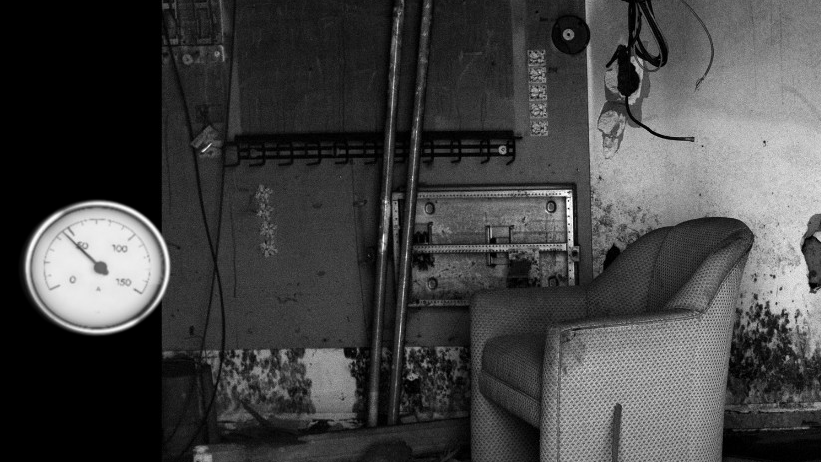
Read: 45 A
